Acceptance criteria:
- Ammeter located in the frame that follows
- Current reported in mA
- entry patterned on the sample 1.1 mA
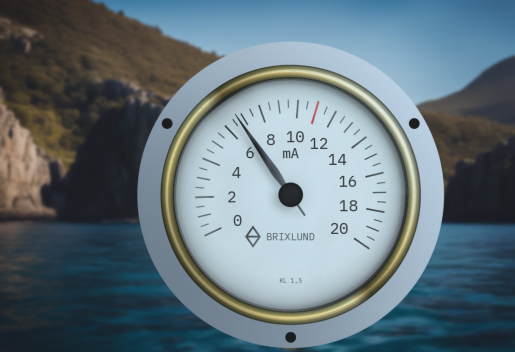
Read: 6.75 mA
